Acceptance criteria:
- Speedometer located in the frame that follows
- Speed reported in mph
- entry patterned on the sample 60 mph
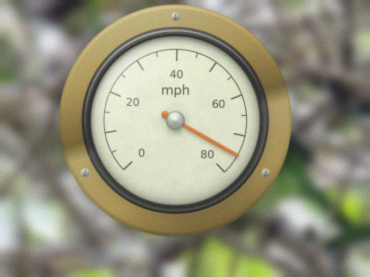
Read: 75 mph
